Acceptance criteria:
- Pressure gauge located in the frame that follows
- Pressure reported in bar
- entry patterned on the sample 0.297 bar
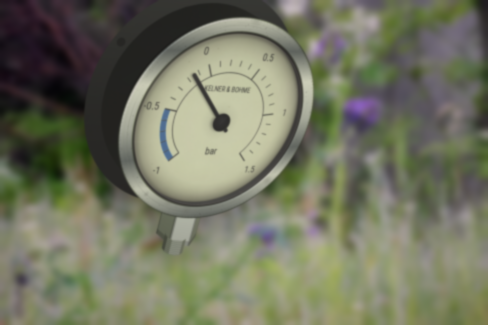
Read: -0.15 bar
